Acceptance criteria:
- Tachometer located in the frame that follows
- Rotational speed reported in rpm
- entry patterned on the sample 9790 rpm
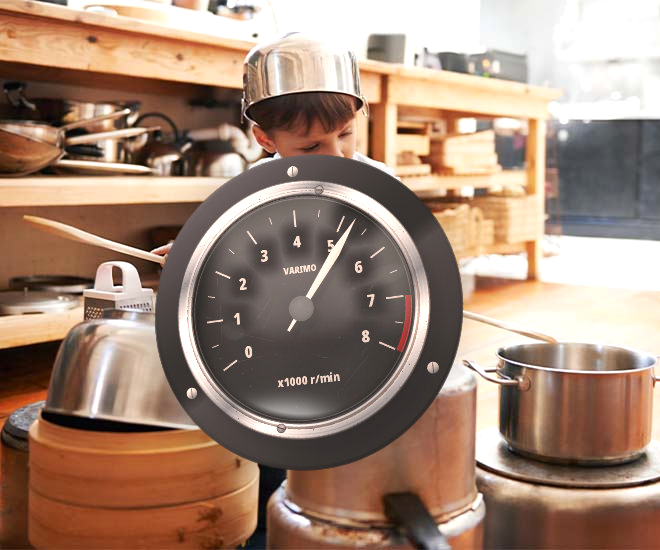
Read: 5250 rpm
